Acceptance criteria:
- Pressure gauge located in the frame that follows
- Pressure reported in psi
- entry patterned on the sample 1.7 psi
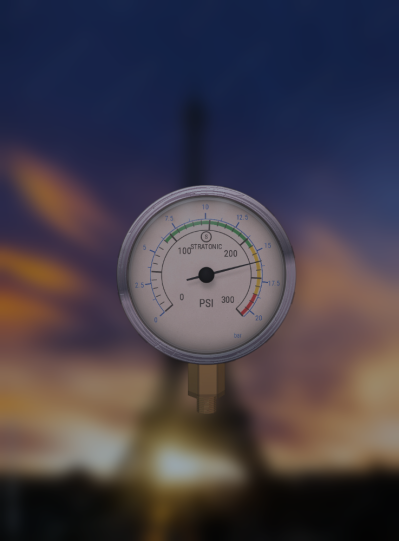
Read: 230 psi
